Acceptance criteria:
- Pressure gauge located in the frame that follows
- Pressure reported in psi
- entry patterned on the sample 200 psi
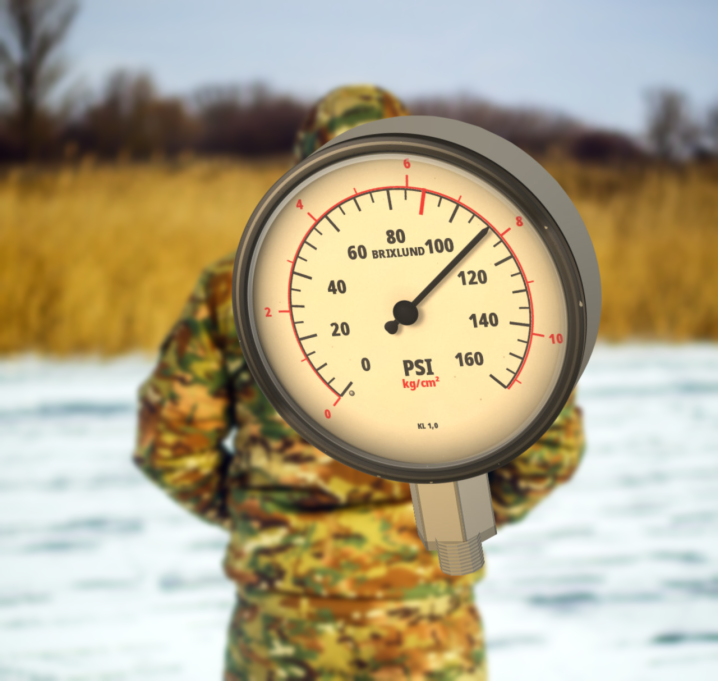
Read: 110 psi
